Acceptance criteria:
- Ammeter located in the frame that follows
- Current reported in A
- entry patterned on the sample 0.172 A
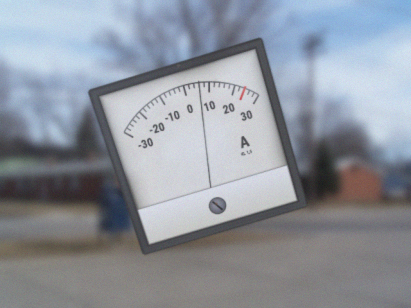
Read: 6 A
